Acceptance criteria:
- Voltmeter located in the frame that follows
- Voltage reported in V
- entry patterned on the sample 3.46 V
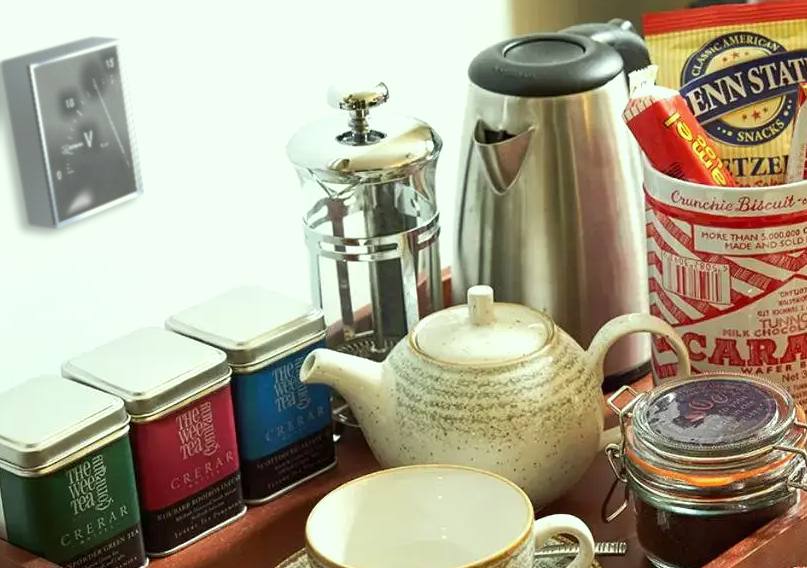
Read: 13 V
